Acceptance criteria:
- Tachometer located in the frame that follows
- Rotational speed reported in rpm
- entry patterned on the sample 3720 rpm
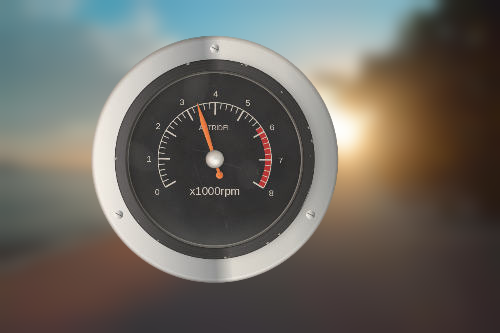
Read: 3400 rpm
